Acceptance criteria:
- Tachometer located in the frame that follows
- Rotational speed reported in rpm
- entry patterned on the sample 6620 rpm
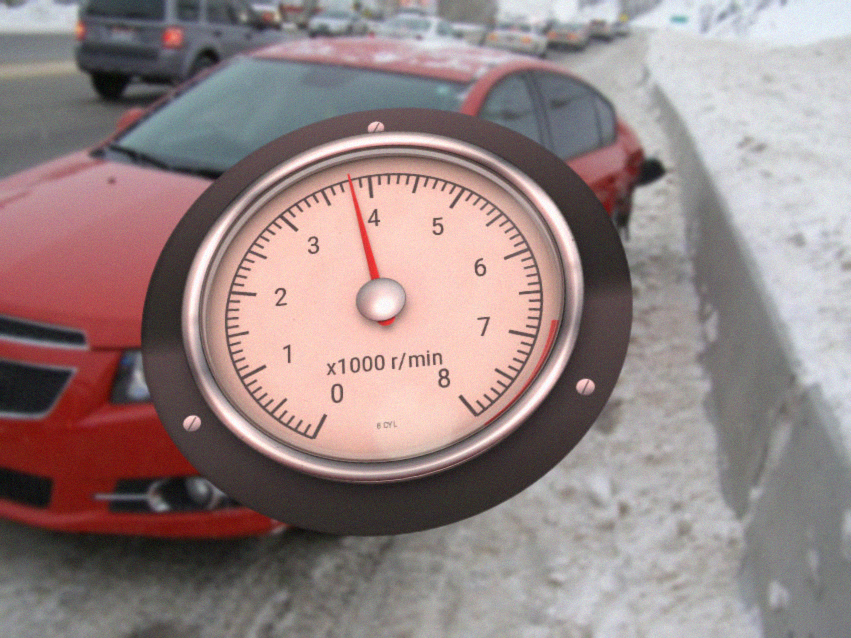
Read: 3800 rpm
